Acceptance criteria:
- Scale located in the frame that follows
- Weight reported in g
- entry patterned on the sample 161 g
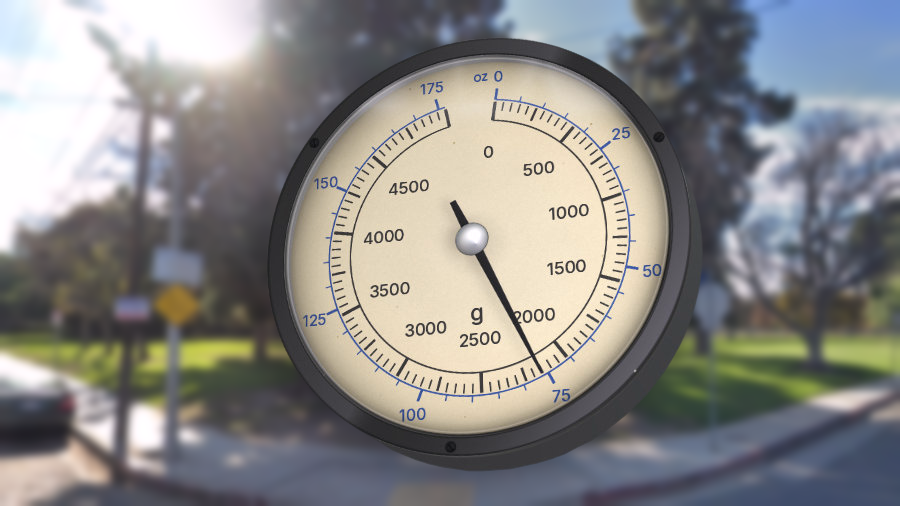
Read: 2150 g
